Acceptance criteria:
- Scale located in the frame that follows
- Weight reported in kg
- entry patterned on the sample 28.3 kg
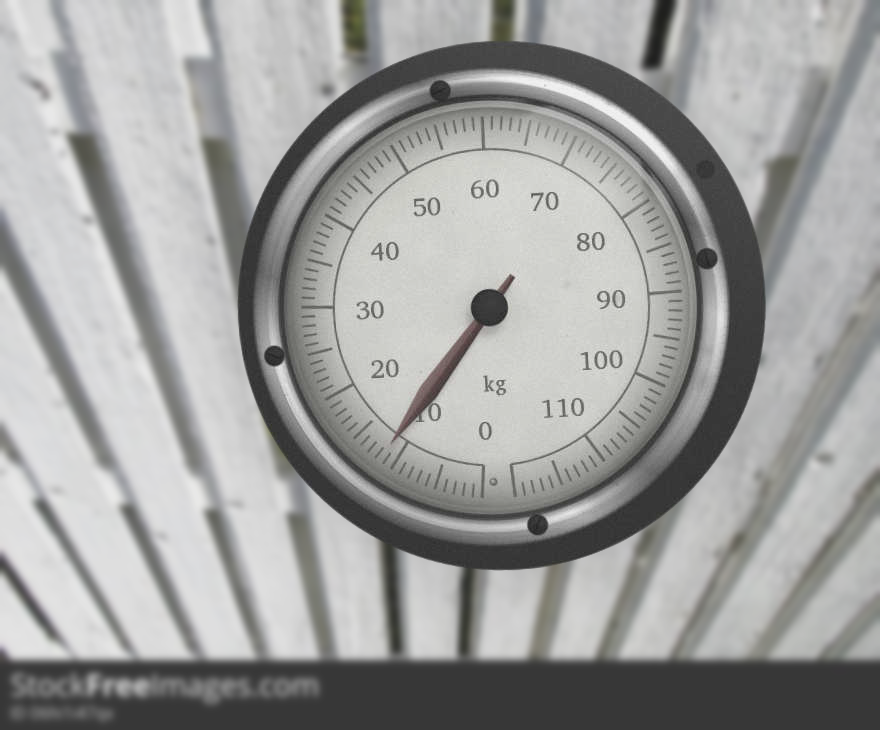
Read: 11.5 kg
